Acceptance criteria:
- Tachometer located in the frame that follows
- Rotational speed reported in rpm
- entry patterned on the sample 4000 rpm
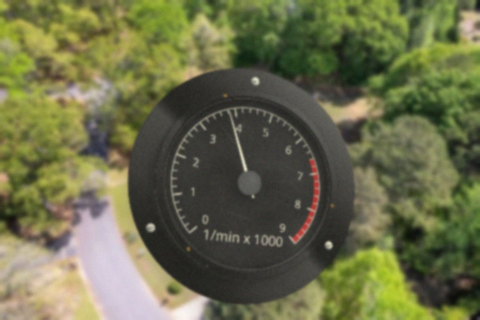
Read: 3800 rpm
